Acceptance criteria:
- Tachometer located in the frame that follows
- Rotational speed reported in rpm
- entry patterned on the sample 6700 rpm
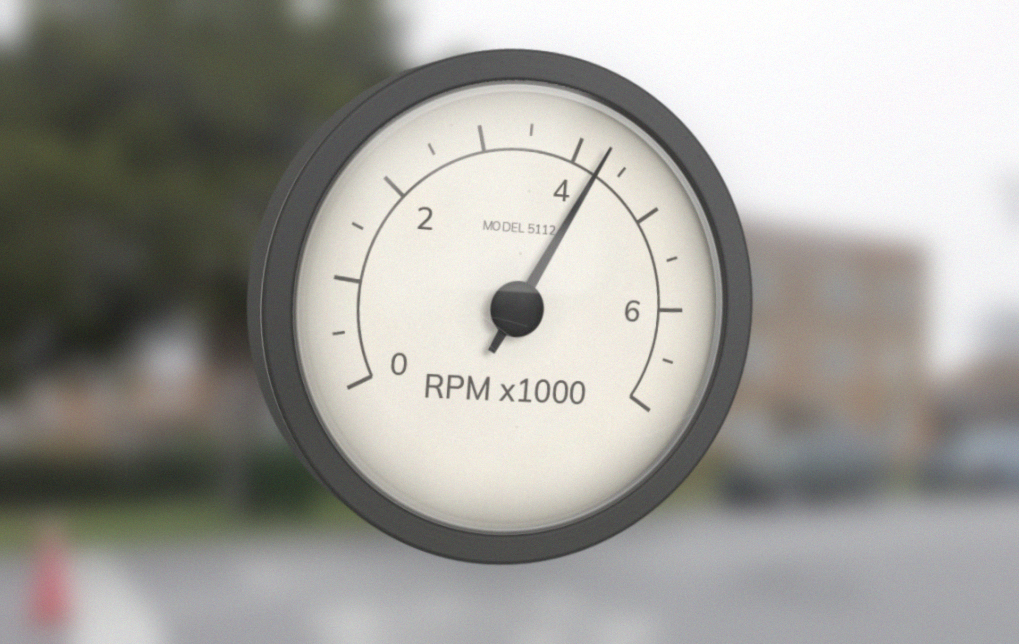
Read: 4250 rpm
